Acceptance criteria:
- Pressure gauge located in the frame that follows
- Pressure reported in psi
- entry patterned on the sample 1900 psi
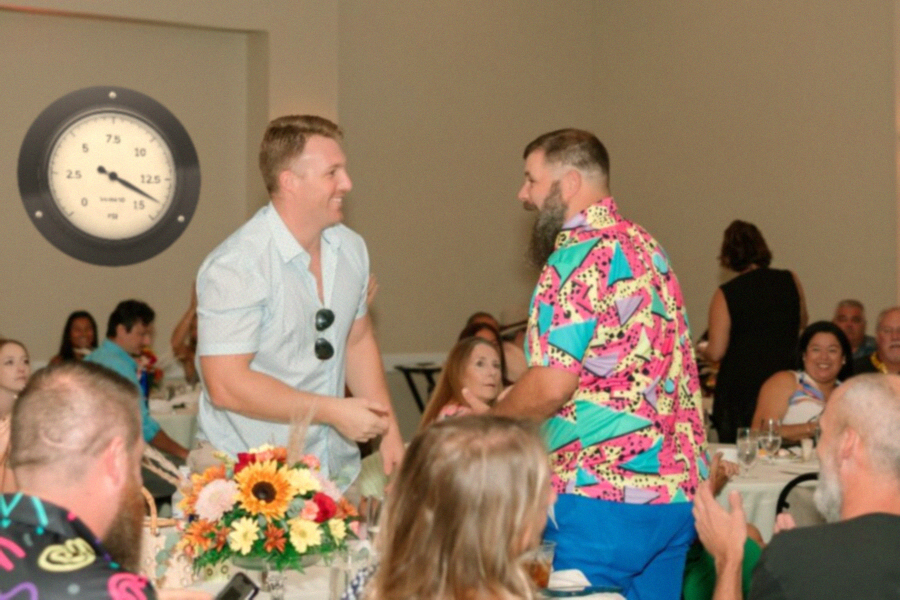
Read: 14 psi
